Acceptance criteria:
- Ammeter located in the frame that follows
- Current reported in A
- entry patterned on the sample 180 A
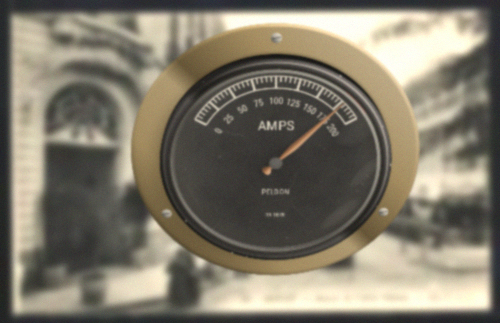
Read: 175 A
